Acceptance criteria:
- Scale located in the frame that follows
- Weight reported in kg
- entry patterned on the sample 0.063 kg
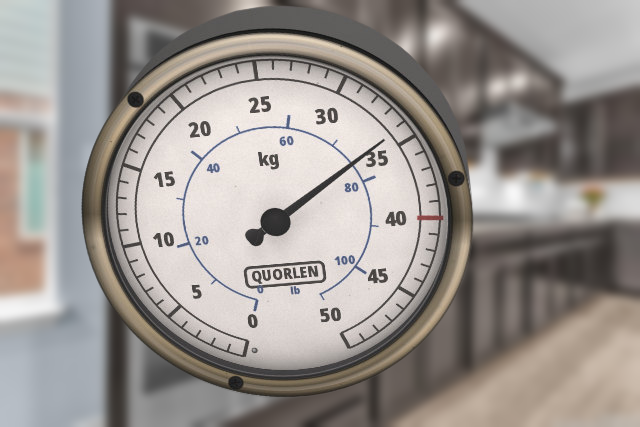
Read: 34 kg
